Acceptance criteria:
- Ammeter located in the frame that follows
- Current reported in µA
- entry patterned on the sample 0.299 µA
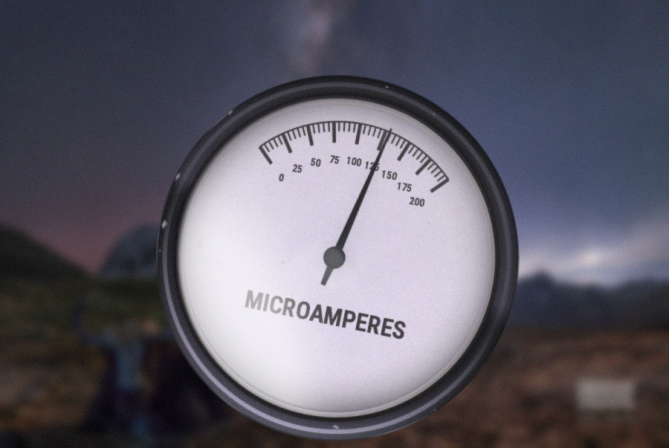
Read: 130 µA
